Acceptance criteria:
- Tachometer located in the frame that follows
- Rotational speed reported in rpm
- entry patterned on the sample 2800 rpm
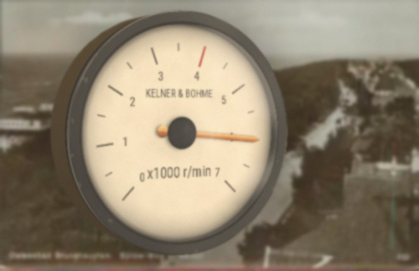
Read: 6000 rpm
